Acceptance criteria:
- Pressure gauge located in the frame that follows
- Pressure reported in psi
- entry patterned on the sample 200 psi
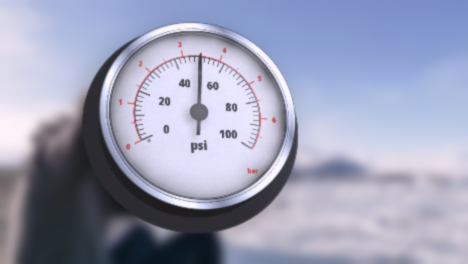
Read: 50 psi
